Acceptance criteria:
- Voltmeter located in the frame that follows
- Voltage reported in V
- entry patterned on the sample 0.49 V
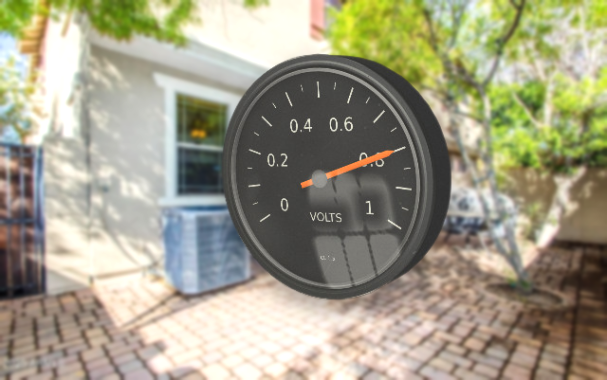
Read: 0.8 V
